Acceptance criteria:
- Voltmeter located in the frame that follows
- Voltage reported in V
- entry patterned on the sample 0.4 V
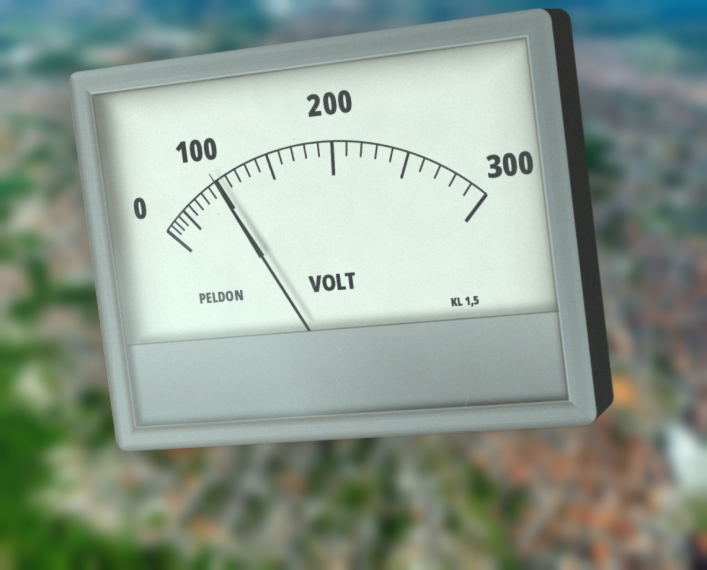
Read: 100 V
